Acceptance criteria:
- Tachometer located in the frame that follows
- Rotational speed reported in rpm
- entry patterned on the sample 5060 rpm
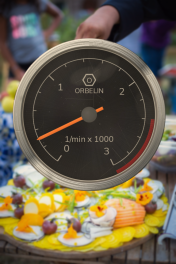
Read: 300 rpm
